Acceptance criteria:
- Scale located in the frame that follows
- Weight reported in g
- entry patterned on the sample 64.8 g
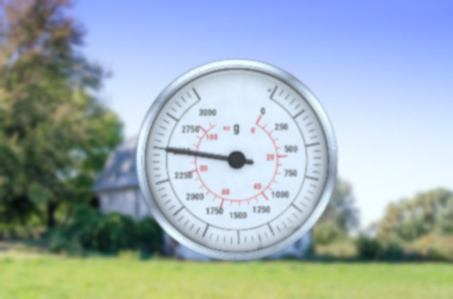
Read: 2500 g
